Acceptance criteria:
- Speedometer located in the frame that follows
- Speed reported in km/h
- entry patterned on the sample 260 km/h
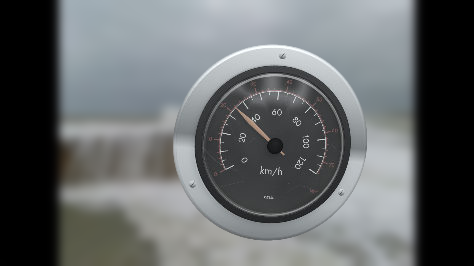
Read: 35 km/h
